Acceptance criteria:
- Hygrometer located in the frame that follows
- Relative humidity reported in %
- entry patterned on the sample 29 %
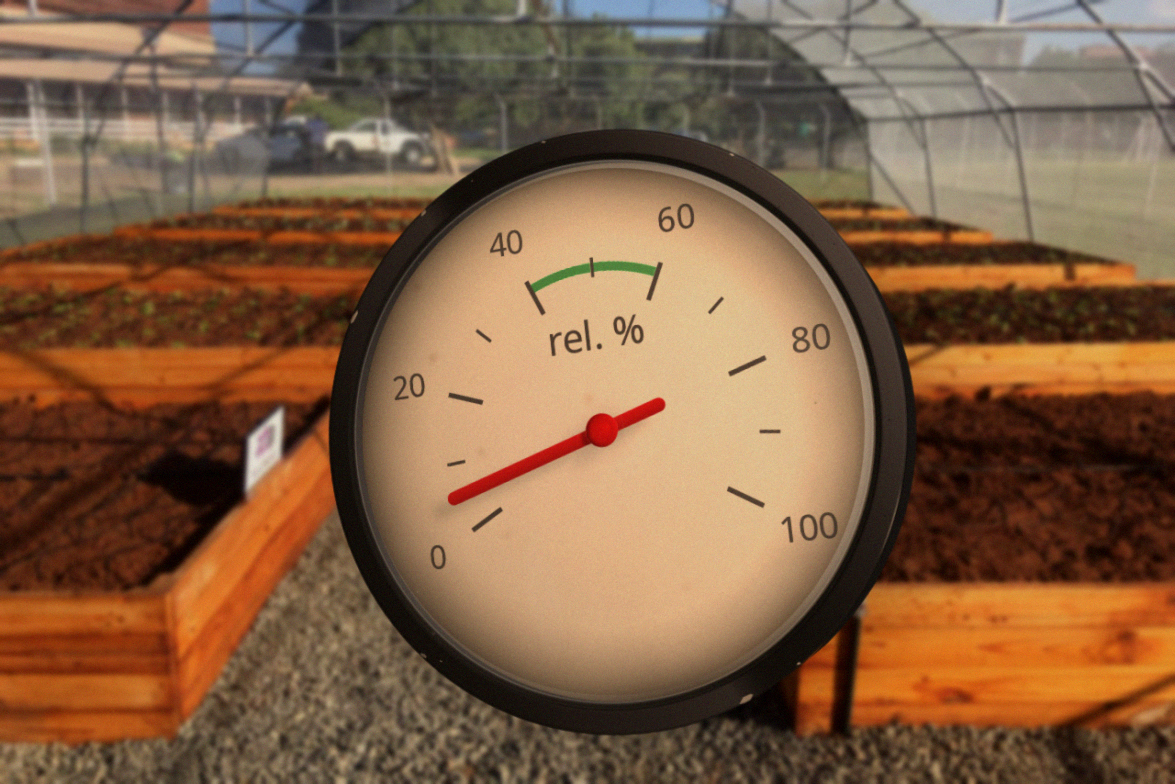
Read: 5 %
